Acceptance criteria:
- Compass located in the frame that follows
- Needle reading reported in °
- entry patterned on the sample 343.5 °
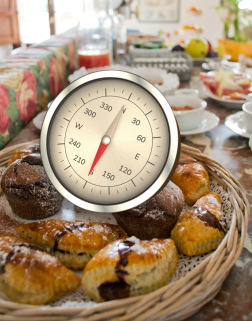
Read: 180 °
